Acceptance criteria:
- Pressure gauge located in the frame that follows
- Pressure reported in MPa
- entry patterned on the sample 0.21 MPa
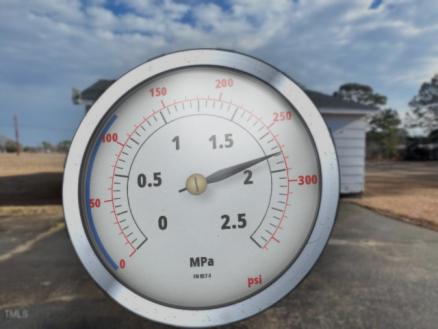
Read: 1.9 MPa
